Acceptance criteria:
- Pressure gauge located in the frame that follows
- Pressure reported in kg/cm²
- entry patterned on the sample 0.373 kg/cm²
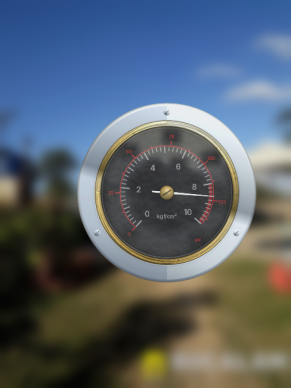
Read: 8.6 kg/cm²
